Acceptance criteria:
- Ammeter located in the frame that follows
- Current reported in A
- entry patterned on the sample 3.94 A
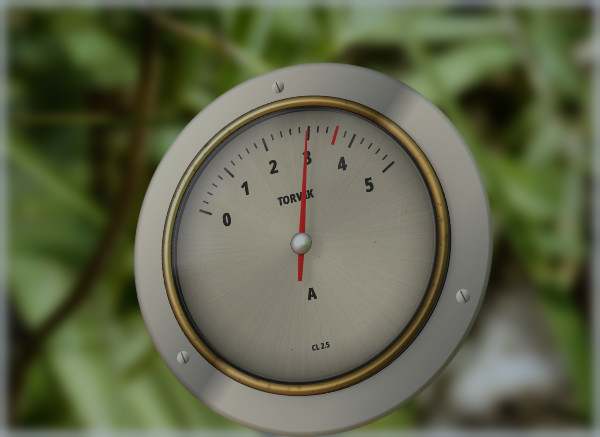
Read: 3 A
